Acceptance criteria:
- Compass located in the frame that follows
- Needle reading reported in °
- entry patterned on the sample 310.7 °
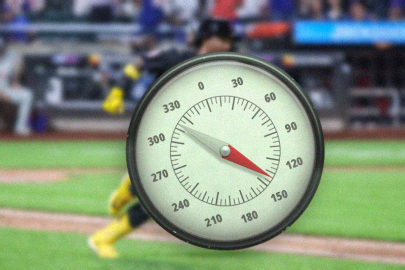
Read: 140 °
